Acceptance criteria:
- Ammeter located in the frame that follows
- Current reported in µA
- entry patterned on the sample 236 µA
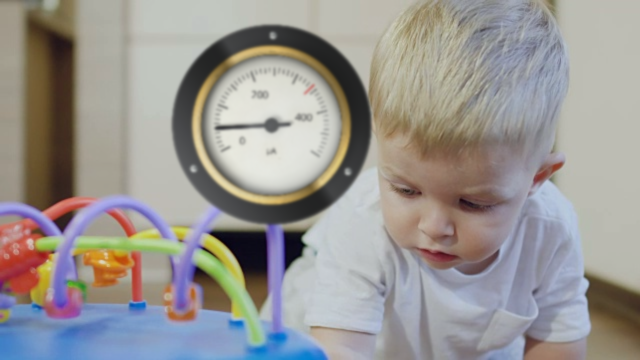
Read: 50 µA
